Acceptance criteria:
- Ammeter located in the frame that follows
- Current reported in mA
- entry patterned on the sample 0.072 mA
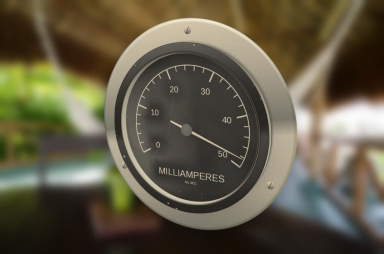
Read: 48 mA
